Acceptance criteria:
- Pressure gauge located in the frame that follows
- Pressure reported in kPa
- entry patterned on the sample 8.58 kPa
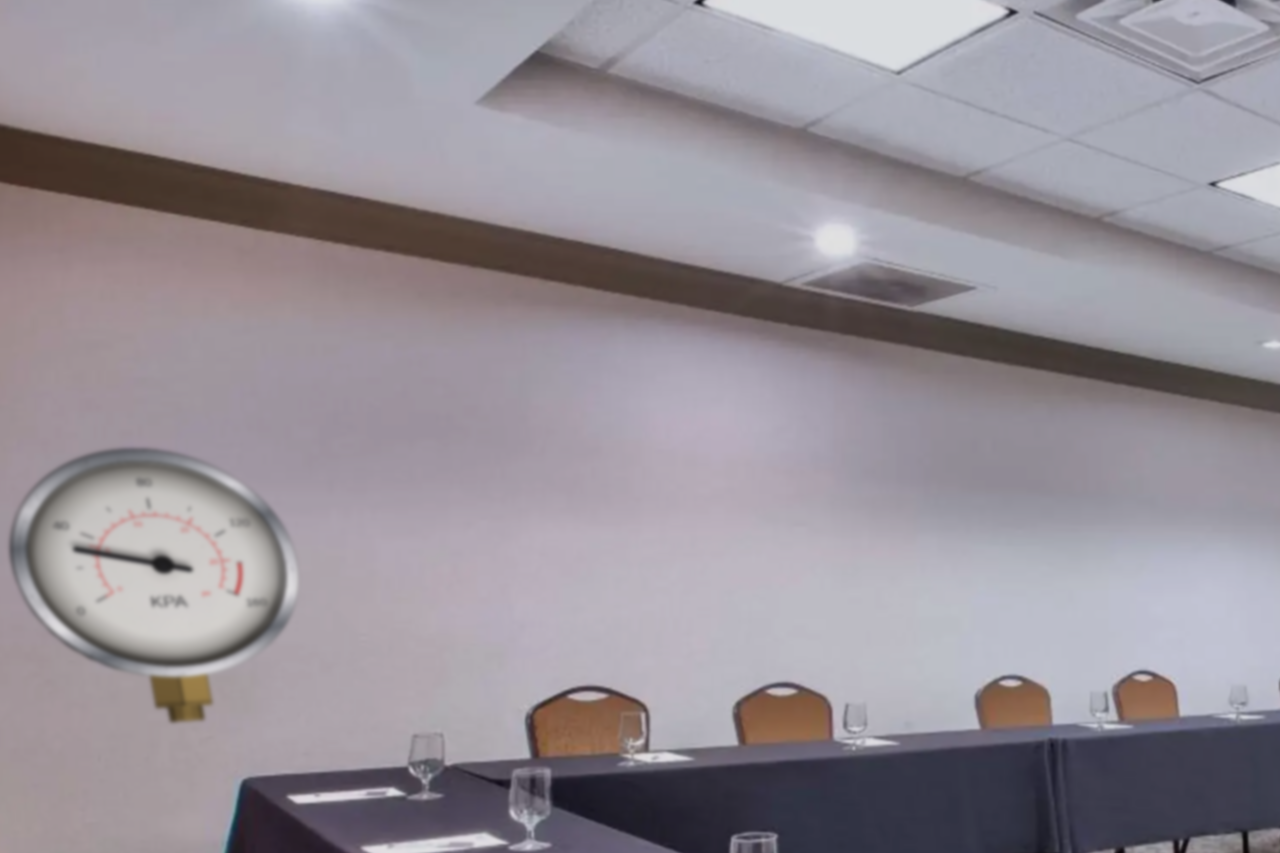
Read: 30 kPa
